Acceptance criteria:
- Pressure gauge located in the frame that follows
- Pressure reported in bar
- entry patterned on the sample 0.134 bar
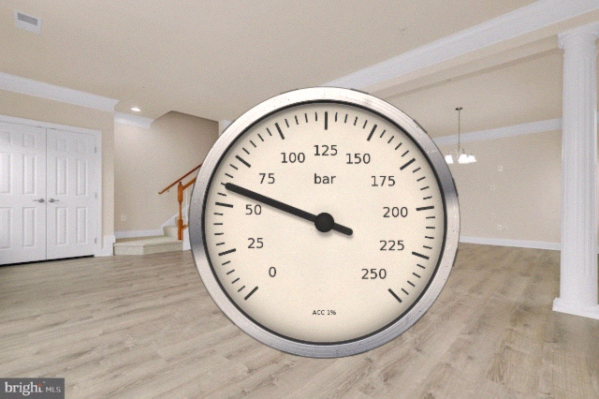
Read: 60 bar
